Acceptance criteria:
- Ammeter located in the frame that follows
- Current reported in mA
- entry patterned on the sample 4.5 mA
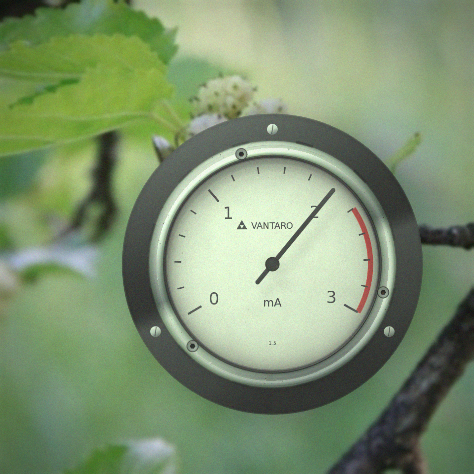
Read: 2 mA
